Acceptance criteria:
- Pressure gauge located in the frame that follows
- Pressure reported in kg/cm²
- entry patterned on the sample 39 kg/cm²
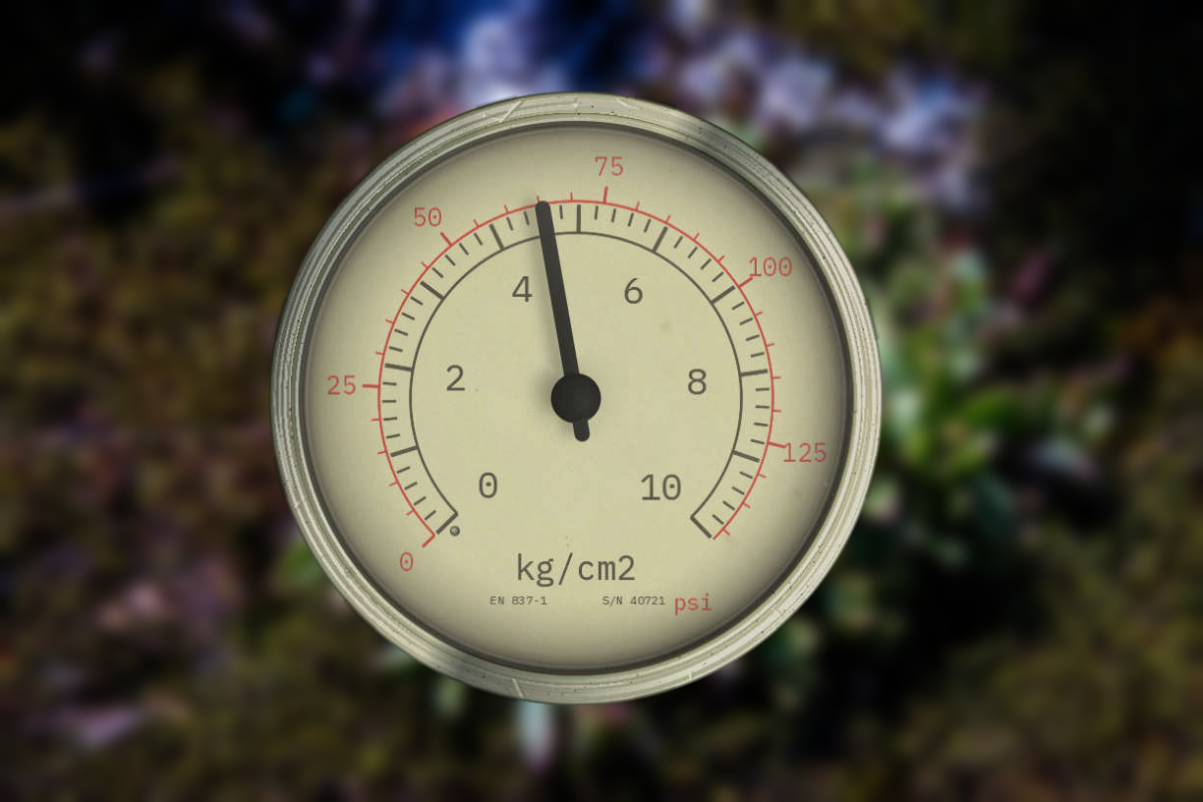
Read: 4.6 kg/cm²
